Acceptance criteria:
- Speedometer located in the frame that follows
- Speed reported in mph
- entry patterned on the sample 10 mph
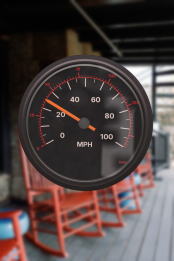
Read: 25 mph
